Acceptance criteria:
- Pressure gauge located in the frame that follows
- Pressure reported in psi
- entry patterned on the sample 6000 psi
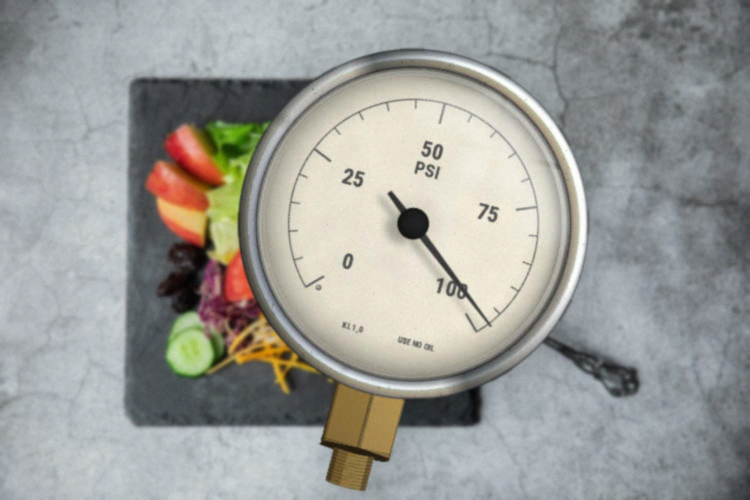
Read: 97.5 psi
